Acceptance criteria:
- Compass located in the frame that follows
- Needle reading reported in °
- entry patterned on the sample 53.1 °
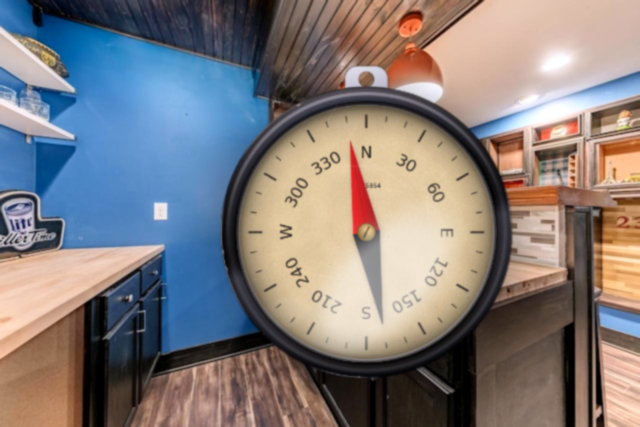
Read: 350 °
